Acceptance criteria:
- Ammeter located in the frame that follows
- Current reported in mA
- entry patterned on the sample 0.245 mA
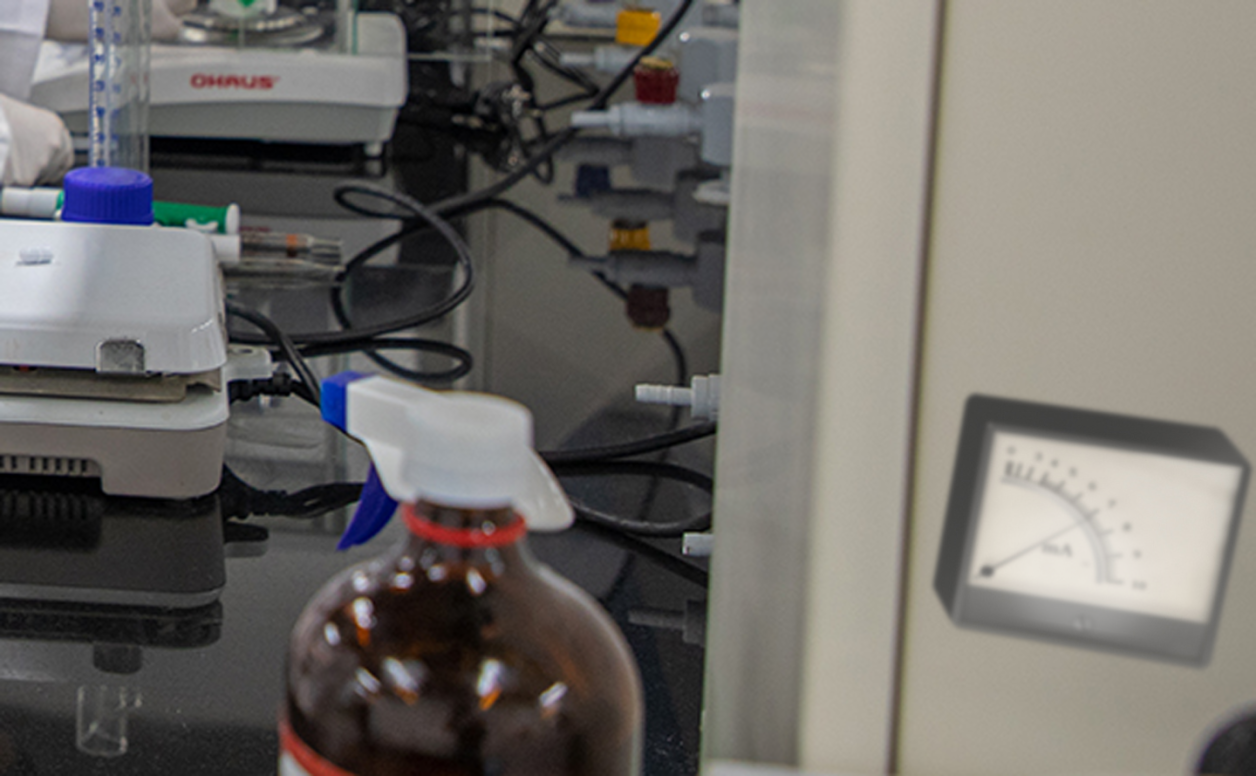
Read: 7 mA
